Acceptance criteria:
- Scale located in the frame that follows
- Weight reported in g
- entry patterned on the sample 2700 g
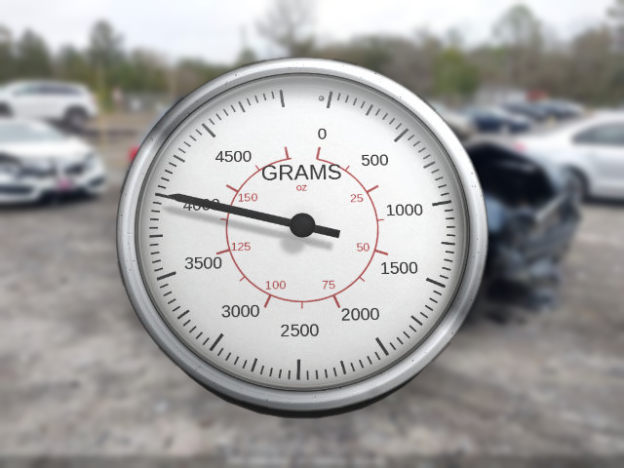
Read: 4000 g
